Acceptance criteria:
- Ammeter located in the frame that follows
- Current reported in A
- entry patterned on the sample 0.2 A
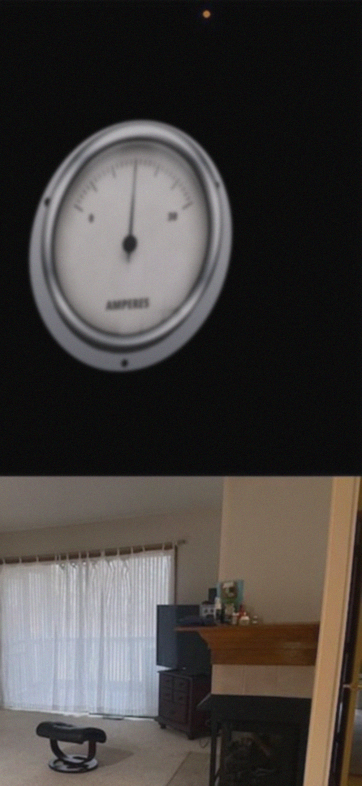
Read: 15 A
